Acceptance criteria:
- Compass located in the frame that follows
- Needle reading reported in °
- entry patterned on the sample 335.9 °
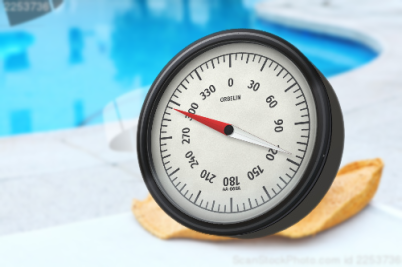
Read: 295 °
